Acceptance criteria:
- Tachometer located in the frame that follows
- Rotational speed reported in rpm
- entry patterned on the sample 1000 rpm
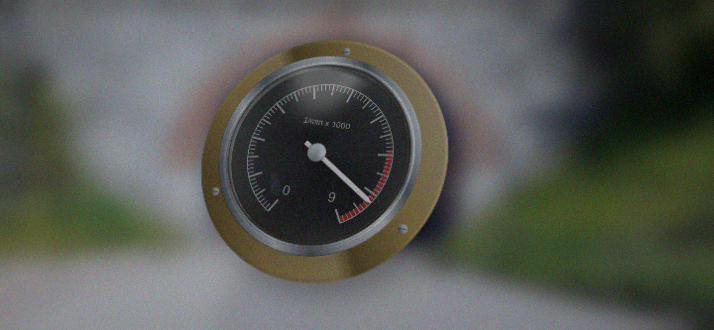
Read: 8200 rpm
